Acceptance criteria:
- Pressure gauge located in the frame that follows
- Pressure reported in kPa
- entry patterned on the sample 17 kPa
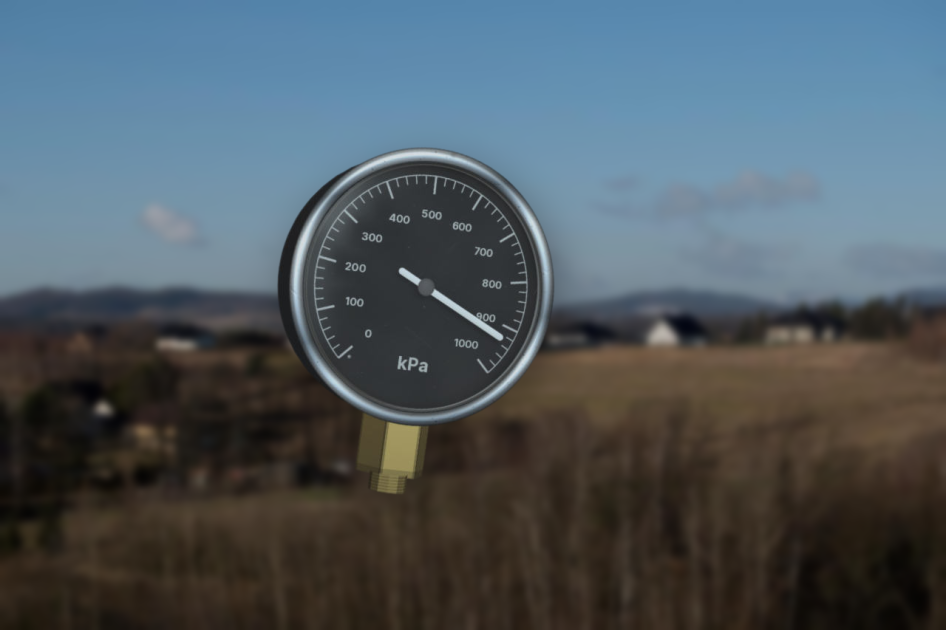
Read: 930 kPa
